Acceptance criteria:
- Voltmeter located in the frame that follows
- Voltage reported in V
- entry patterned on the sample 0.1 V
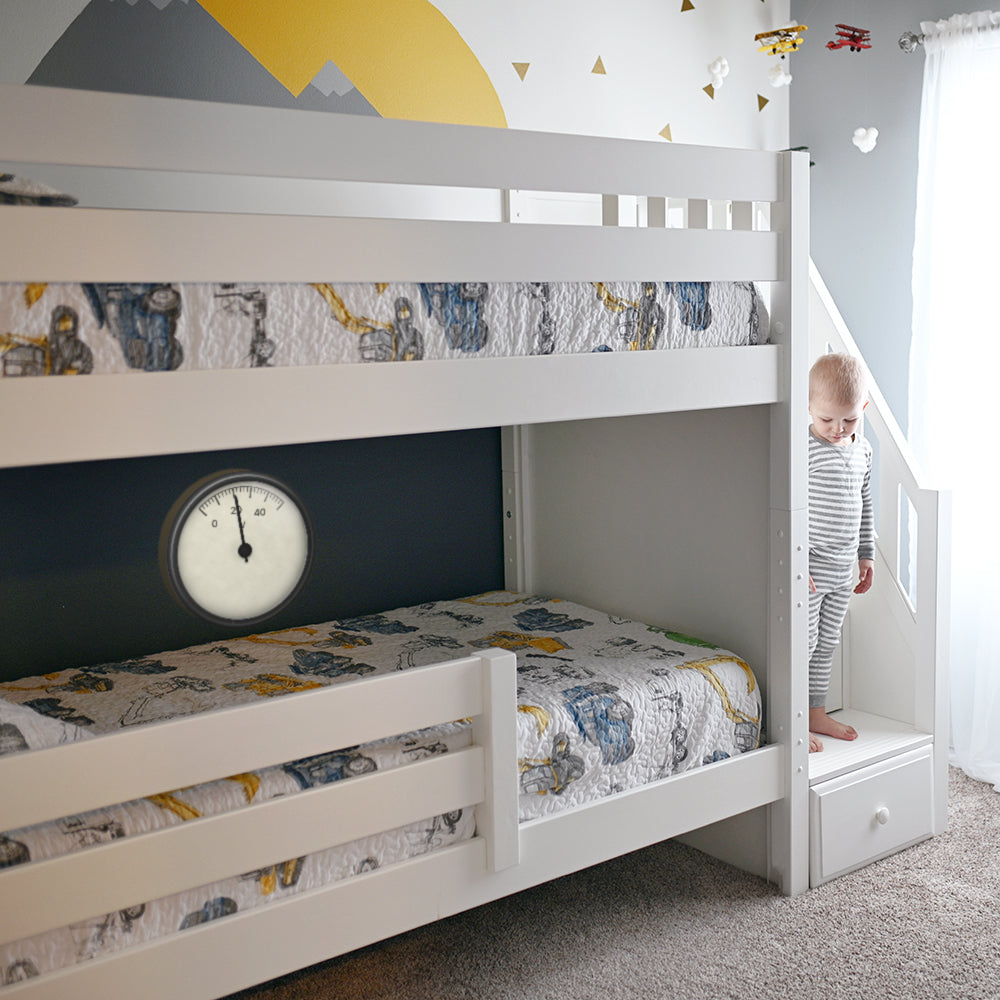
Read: 20 V
